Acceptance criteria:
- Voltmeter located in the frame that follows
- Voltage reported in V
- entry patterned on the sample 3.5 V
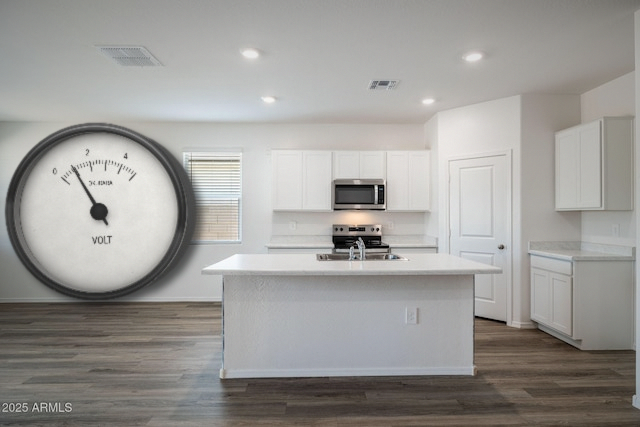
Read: 1 V
